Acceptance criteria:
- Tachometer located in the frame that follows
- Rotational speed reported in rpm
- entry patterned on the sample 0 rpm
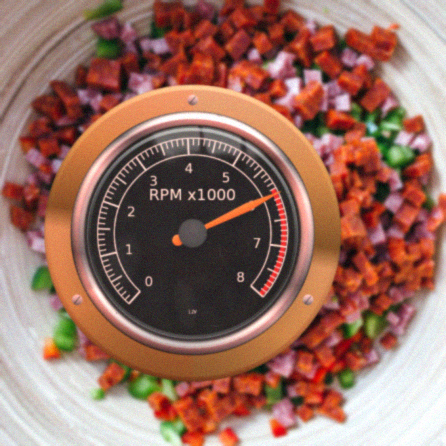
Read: 6000 rpm
